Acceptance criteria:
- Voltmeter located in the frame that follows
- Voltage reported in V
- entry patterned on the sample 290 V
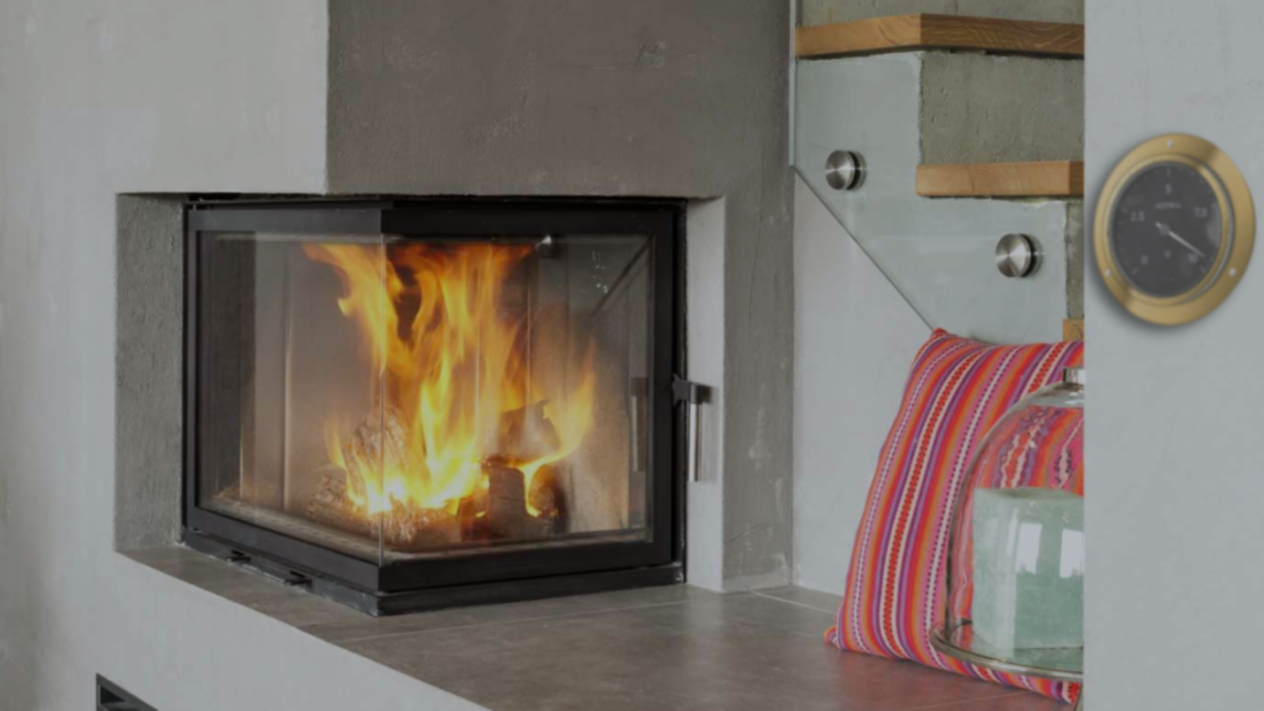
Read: 9.5 V
